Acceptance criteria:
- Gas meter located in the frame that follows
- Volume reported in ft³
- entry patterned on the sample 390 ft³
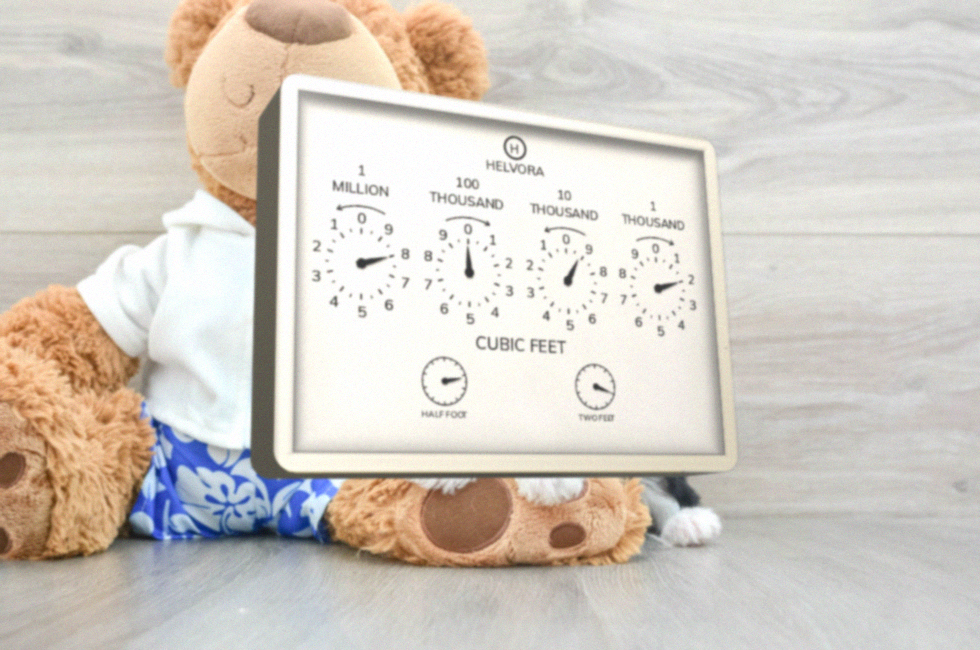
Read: 799200 ft³
